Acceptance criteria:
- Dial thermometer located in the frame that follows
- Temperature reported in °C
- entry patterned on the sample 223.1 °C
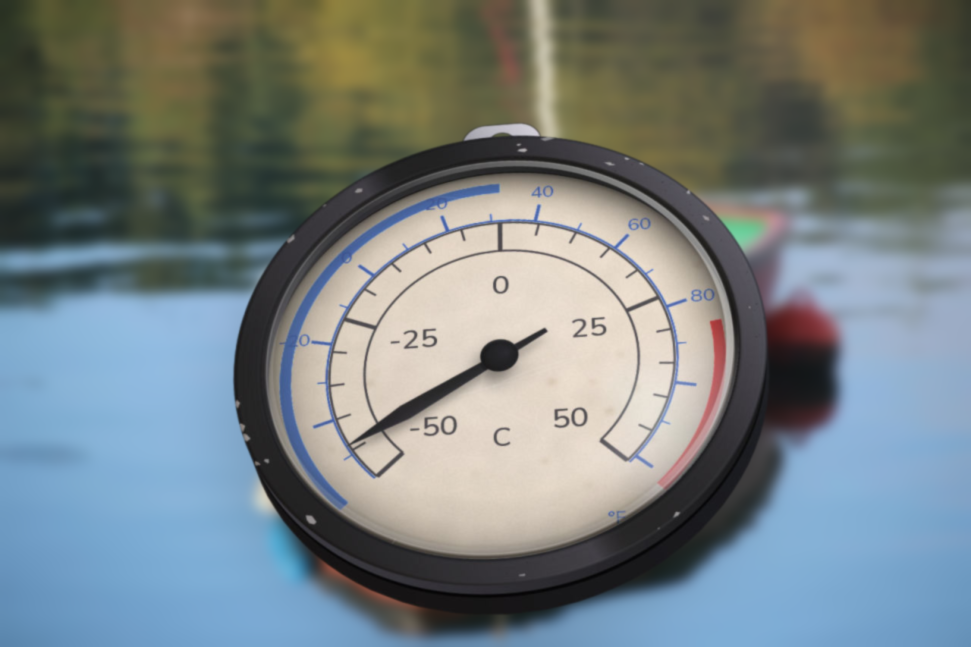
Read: -45 °C
